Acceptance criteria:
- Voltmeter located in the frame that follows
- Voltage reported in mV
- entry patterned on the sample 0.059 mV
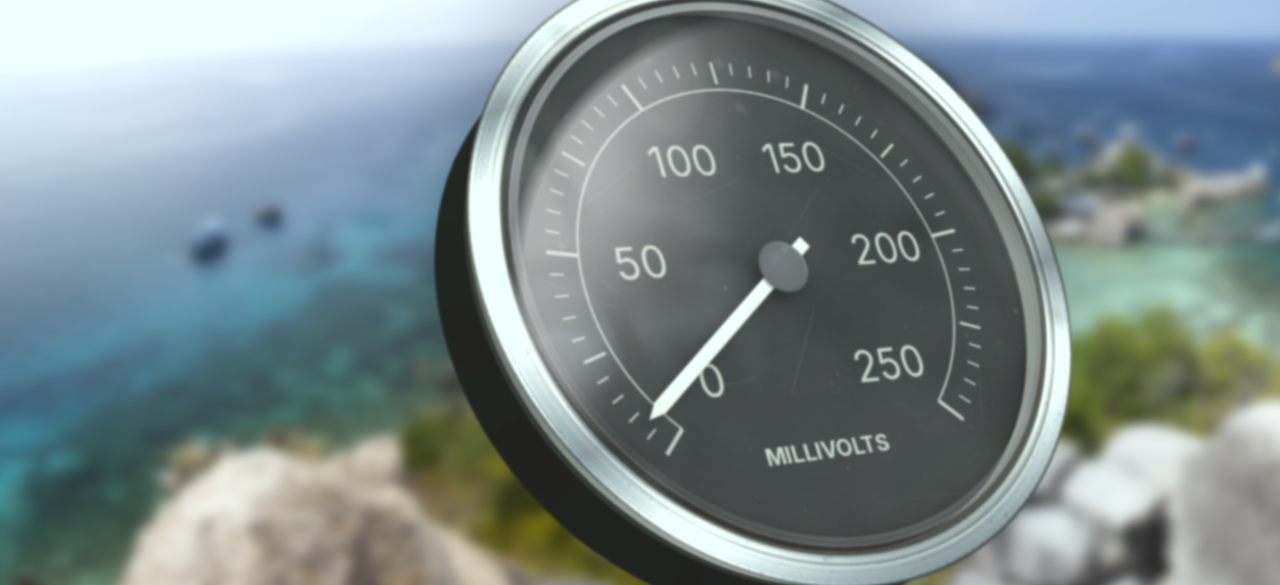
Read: 7.5 mV
